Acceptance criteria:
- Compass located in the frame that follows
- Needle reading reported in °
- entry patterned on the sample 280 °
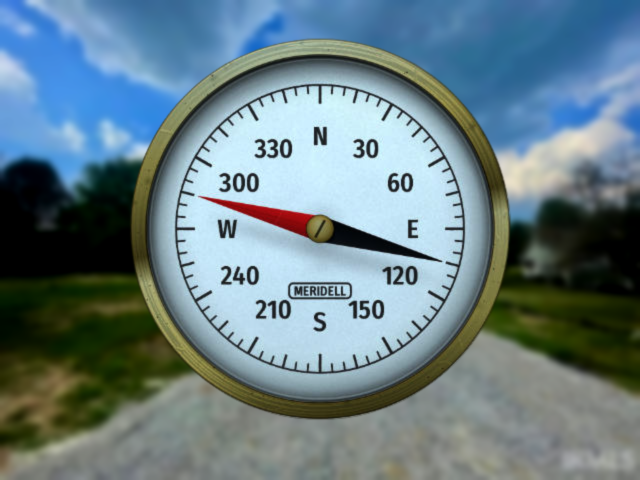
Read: 285 °
